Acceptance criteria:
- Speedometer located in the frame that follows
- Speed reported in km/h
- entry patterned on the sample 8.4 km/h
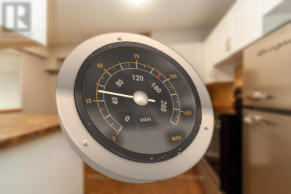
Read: 50 km/h
